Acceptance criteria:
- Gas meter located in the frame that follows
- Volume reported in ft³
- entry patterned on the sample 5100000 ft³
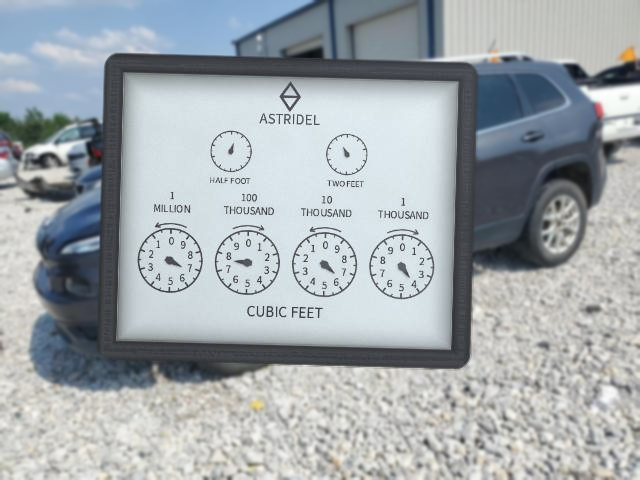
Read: 676400 ft³
